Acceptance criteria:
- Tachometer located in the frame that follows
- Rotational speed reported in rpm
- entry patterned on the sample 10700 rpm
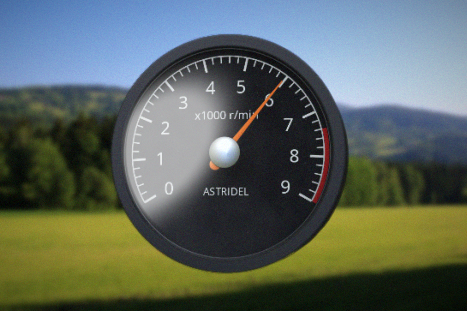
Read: 6000 rpm
